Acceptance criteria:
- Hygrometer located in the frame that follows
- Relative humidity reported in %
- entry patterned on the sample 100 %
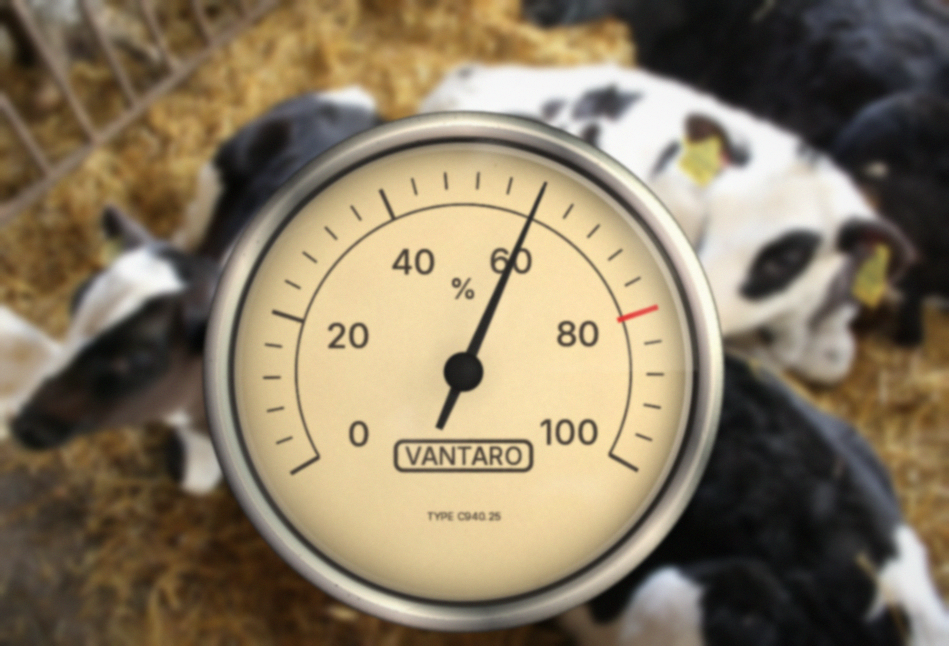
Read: 60 %
